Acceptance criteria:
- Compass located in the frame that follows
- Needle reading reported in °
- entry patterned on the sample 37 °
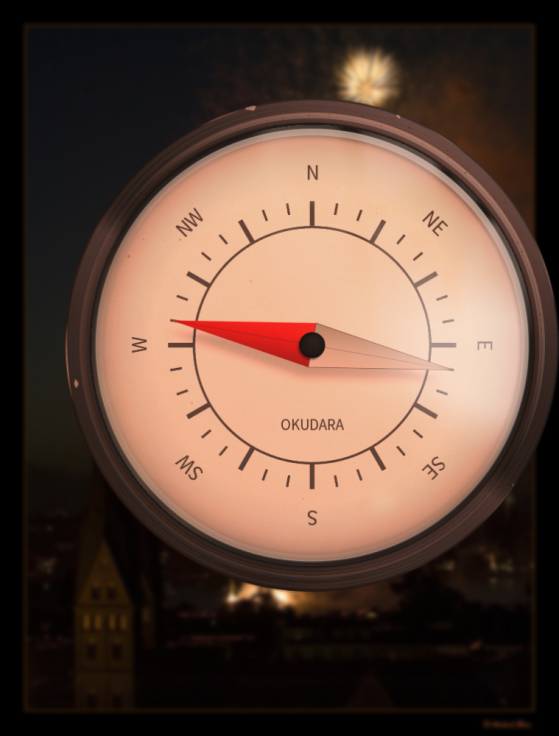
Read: 280 °
